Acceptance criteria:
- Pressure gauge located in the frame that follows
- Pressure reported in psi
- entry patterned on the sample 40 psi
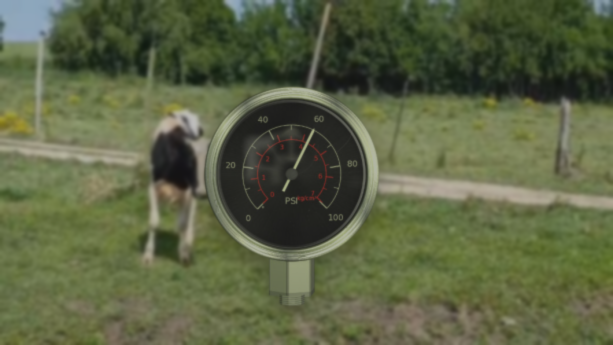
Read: 60 psi
